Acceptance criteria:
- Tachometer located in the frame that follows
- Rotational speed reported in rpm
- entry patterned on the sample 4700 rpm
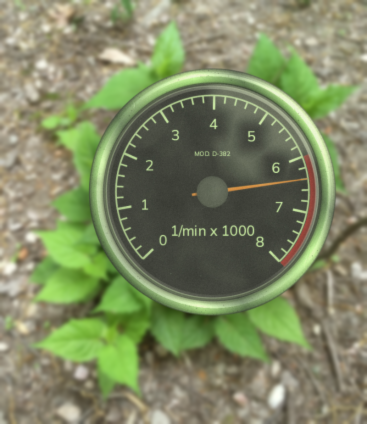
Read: 6400 rpm
